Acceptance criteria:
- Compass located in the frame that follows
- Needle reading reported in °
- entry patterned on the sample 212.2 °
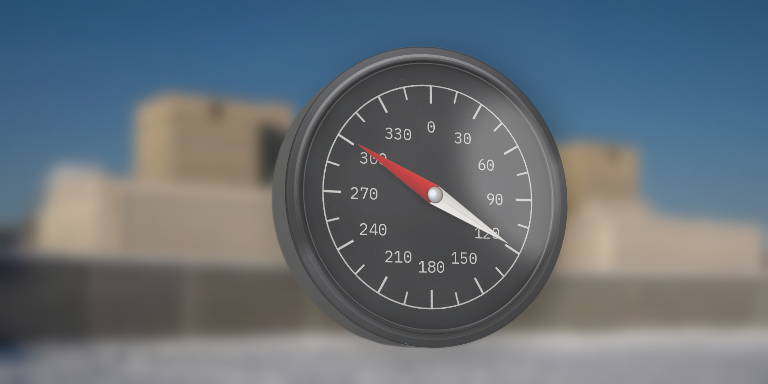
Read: 300 °
